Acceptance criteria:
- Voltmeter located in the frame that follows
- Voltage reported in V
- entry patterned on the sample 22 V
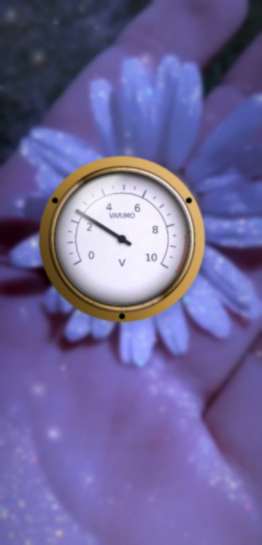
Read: 2.5 V
